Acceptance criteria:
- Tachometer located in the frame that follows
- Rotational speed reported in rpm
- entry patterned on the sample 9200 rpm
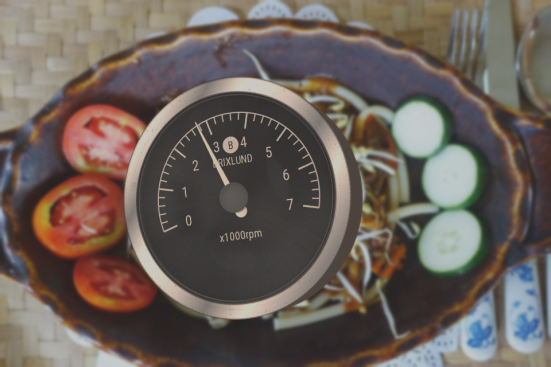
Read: 2800 rpm
